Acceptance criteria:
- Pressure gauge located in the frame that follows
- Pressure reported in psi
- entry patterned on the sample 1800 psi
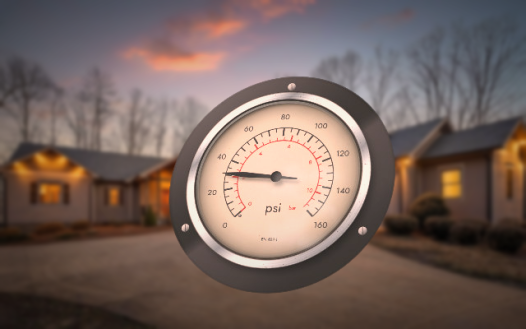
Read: 30 psi
